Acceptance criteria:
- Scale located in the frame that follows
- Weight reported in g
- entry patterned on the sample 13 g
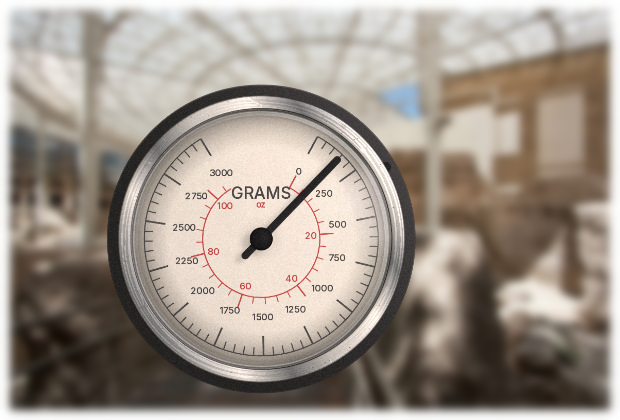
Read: 150 g
